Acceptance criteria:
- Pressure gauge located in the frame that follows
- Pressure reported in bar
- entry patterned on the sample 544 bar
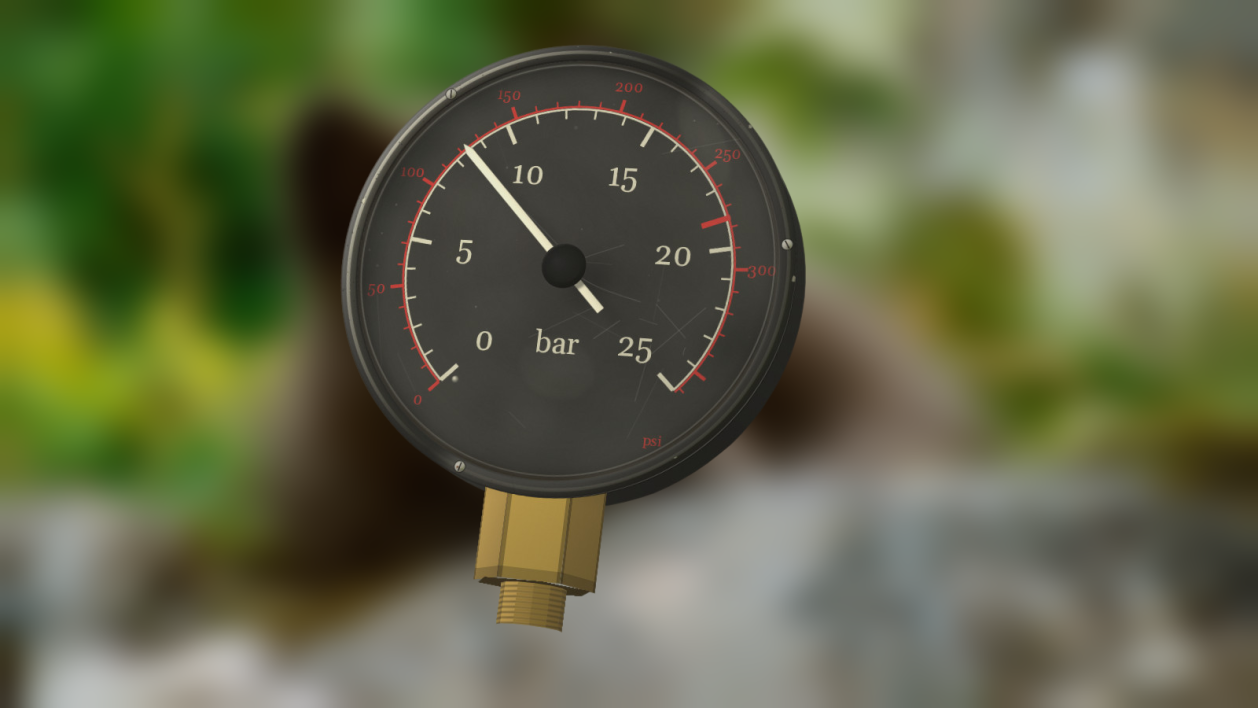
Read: 8.5 bar
